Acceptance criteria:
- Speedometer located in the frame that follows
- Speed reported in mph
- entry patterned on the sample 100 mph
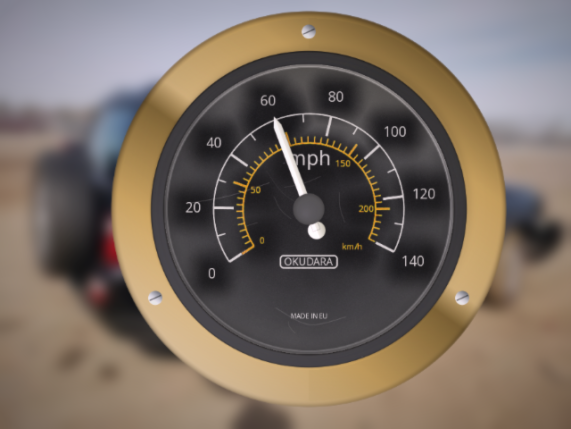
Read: 60 mph
